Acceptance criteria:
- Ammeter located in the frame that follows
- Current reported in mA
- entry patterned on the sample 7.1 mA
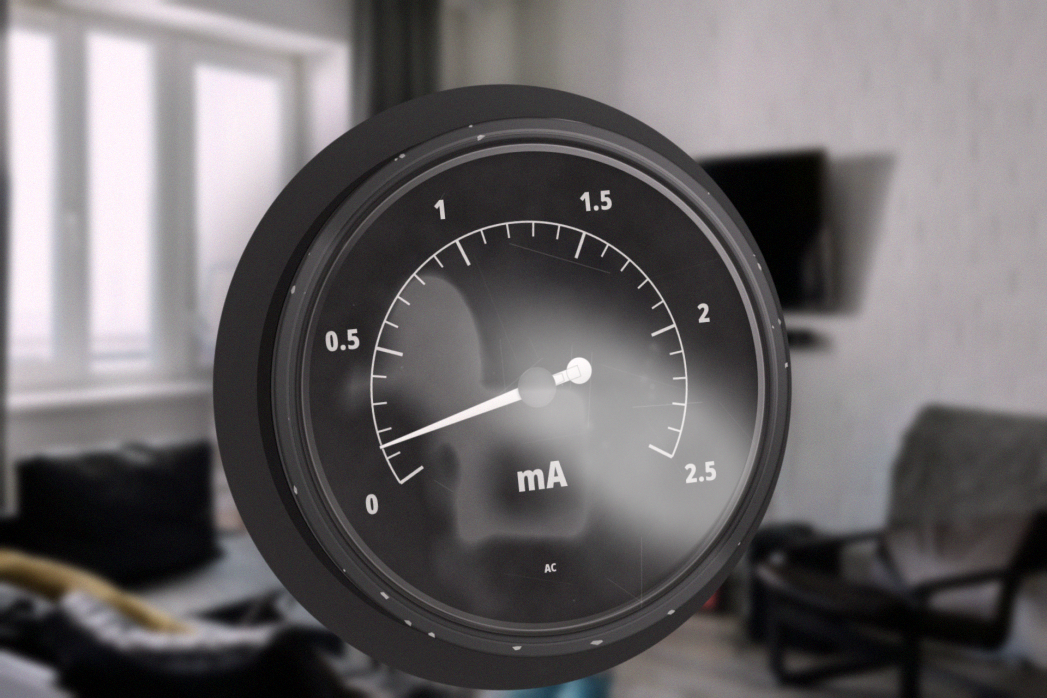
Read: 0.15 mA
